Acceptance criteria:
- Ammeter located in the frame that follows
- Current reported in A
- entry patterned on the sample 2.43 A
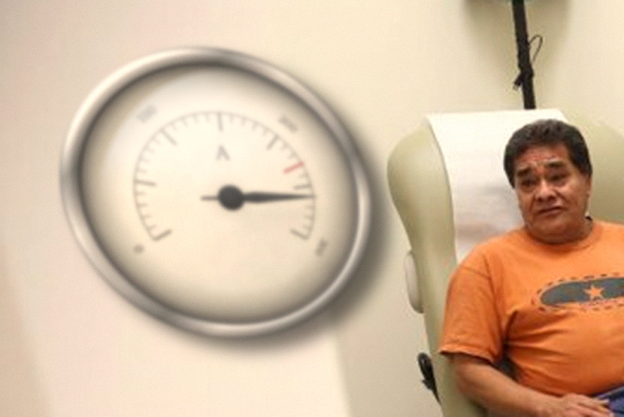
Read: 260 A
